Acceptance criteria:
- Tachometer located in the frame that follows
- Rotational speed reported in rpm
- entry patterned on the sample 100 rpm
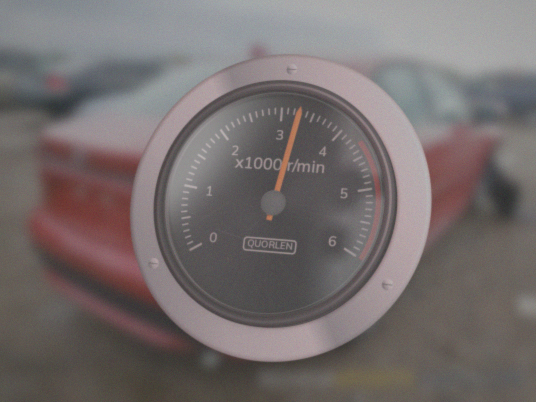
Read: 3300 rpm
